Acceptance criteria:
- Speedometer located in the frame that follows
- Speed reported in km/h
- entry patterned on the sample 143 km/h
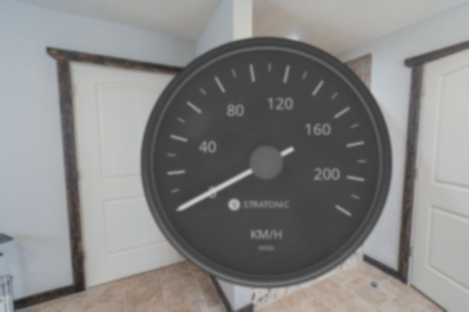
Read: 0 km/h
